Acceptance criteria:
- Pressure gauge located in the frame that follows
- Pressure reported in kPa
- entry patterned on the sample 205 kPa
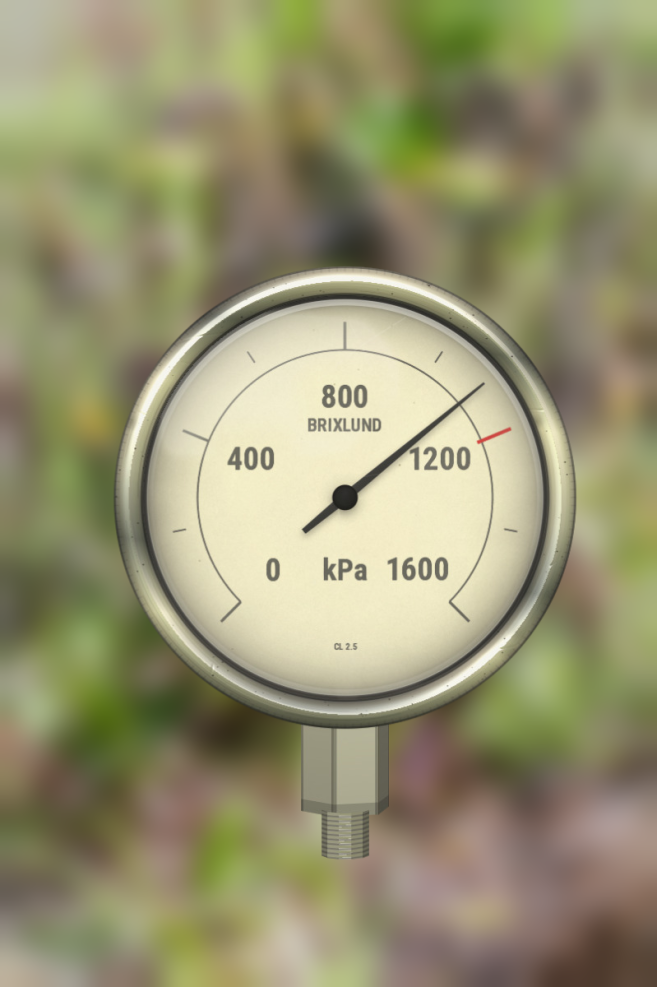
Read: 1100 kPa
